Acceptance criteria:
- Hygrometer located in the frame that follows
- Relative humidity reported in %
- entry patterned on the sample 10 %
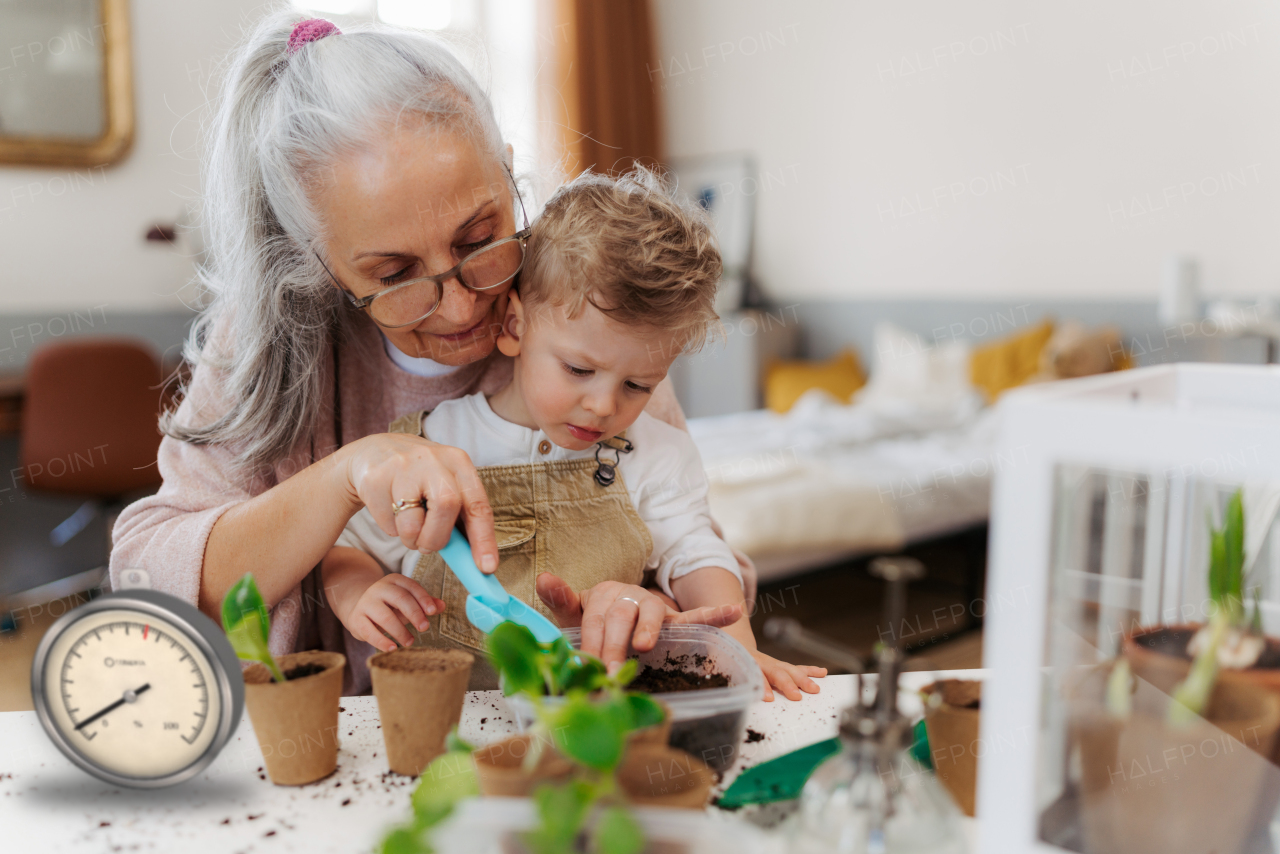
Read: 5 %
